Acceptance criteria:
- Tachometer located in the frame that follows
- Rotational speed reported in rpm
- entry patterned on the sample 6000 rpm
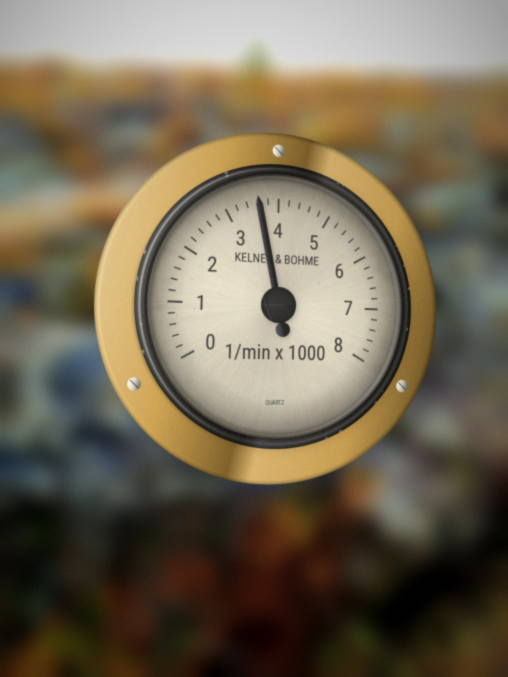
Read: 3600 rpm
